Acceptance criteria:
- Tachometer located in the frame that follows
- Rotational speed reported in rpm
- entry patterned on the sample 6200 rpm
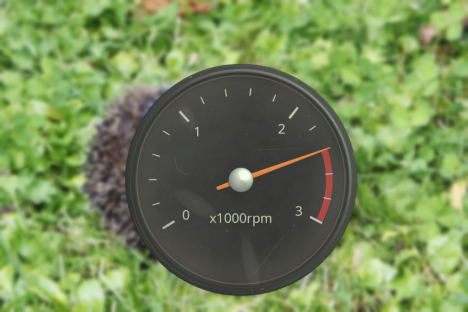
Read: 2400 rpm
